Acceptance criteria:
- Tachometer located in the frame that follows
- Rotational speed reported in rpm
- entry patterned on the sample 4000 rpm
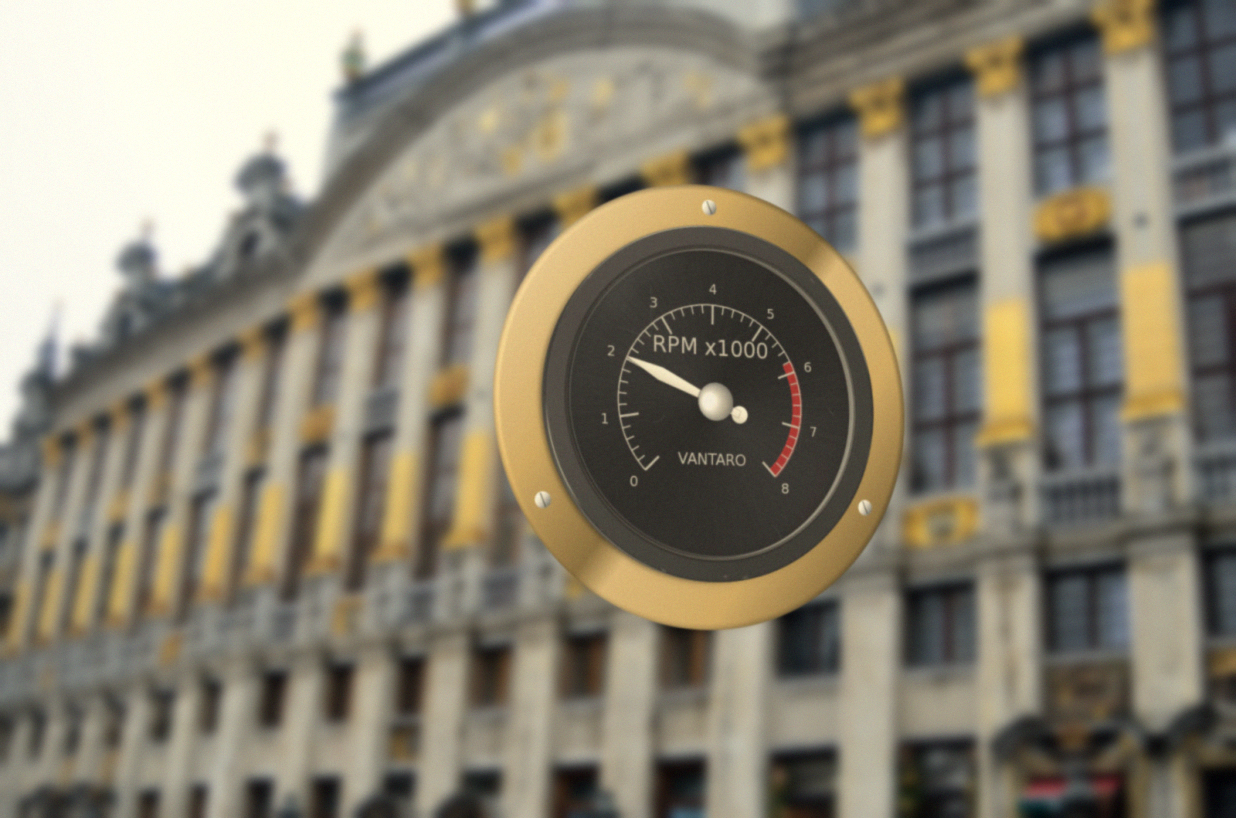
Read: 2000 rpm
